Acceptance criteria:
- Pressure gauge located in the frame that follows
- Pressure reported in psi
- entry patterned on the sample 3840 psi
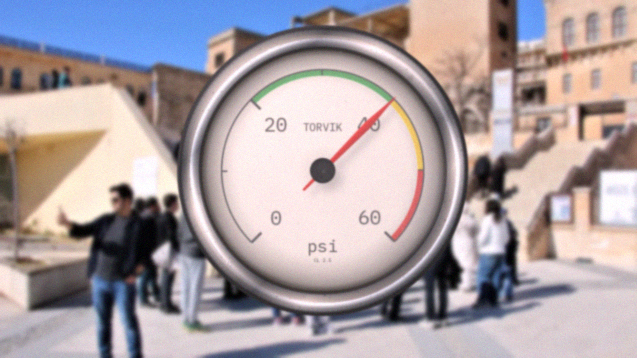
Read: 40 psi
